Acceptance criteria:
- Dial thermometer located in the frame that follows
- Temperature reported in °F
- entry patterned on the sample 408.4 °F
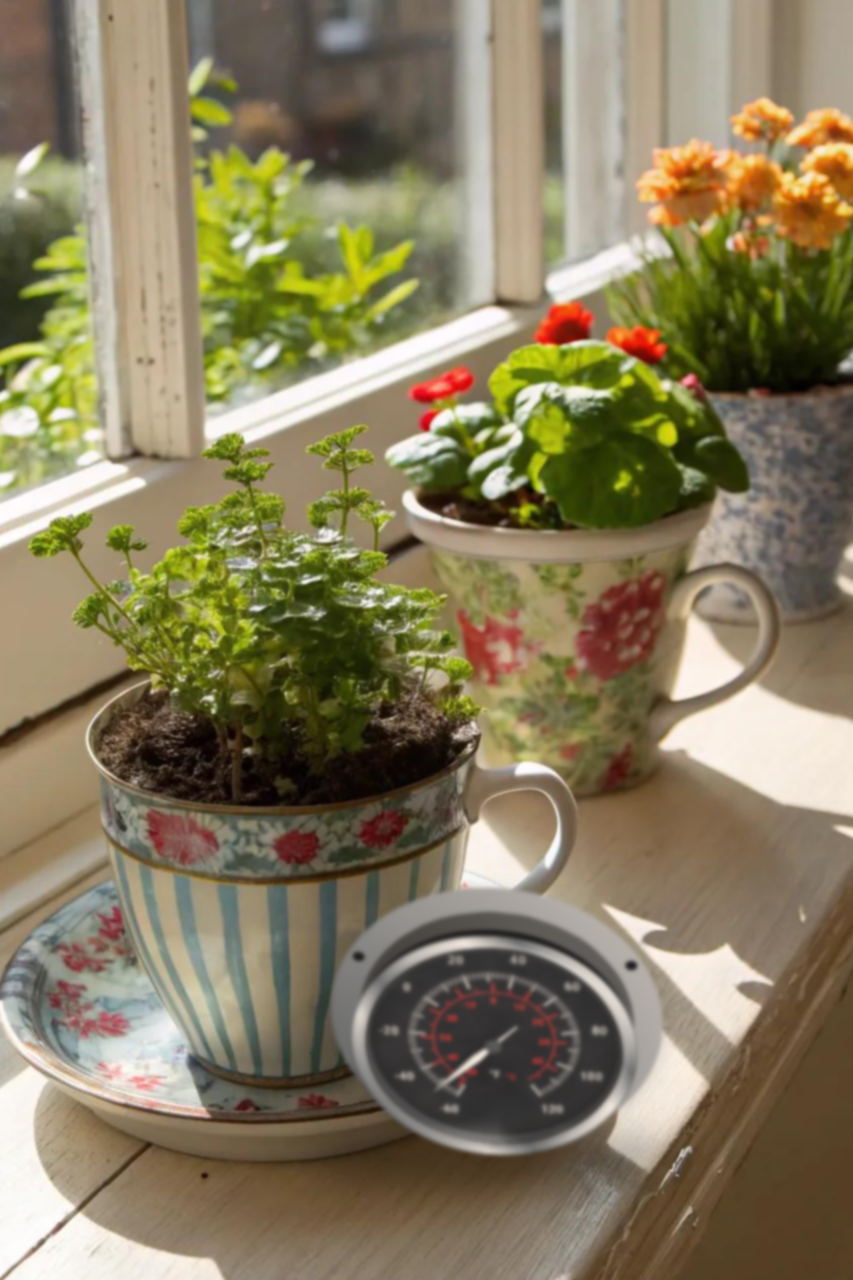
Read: -50 °F
